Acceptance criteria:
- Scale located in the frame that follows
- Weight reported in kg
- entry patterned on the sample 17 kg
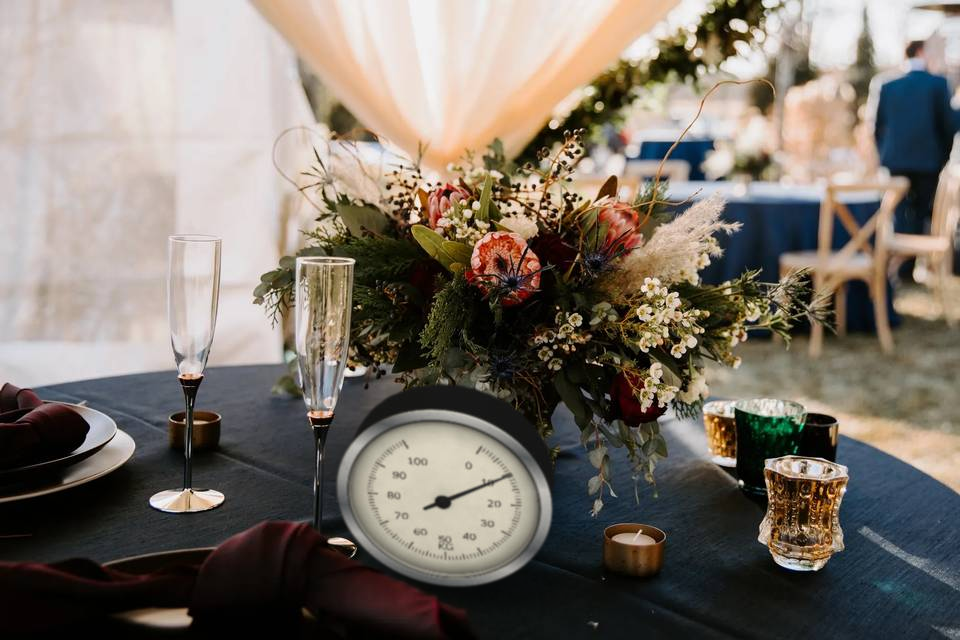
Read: 10 kg
